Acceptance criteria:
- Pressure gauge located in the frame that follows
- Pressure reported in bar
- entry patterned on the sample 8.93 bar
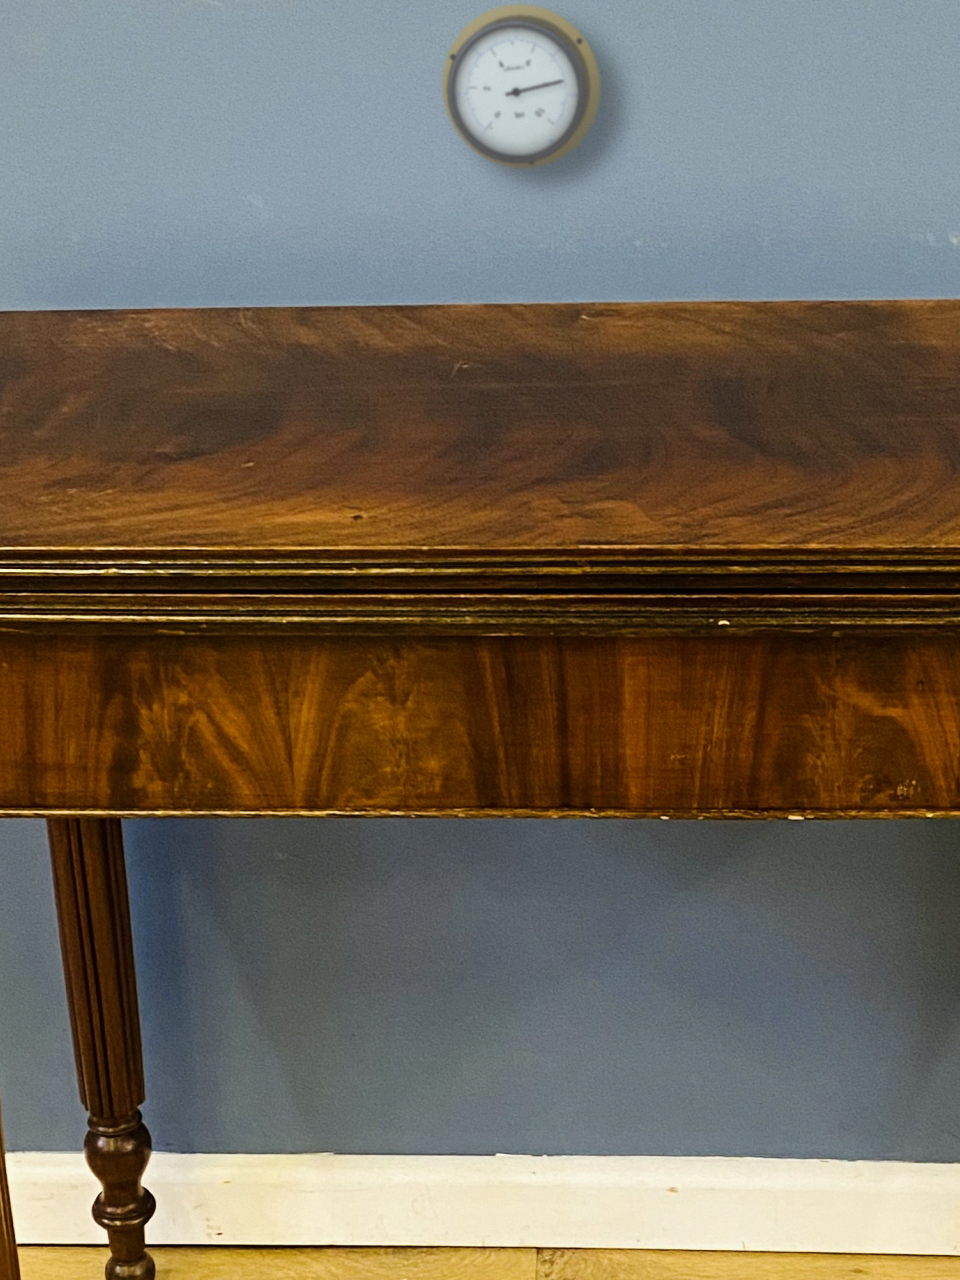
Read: 8 bar
